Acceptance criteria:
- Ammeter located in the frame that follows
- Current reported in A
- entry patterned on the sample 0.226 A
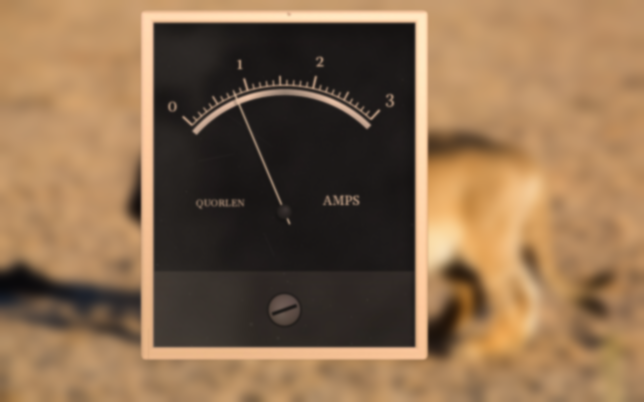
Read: 0.8 A
